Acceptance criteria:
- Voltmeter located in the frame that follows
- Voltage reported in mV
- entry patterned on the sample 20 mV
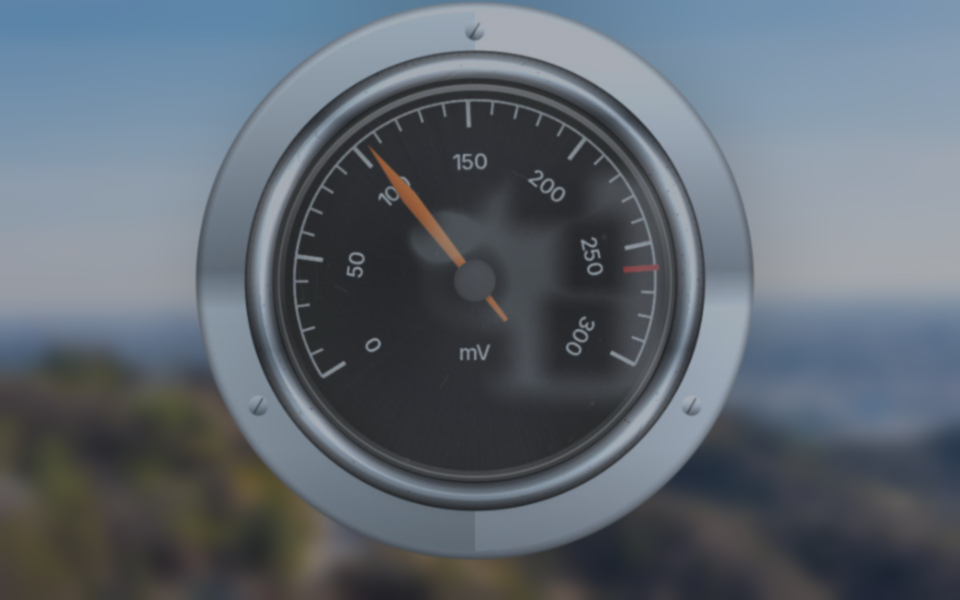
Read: 105 mV
